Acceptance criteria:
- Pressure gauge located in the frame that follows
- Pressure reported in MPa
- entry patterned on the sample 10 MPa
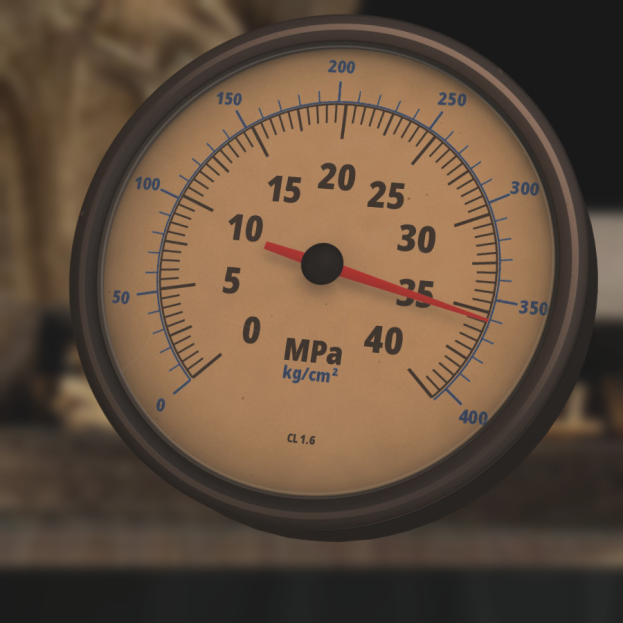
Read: 35.5 MPa
